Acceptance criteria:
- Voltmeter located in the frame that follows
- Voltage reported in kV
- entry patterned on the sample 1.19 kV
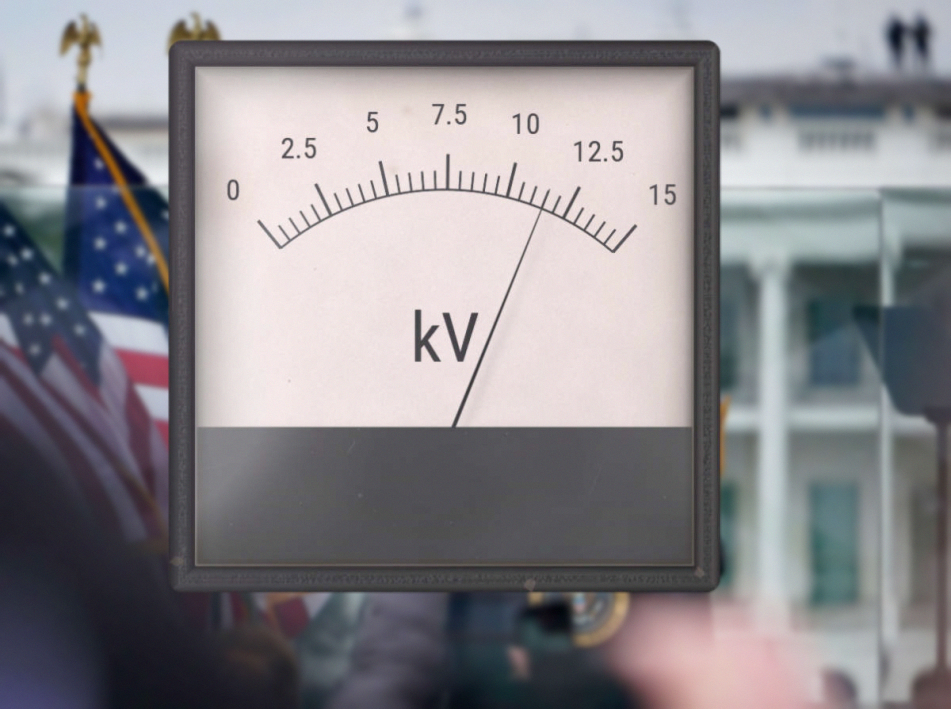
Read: 11.5 kV
